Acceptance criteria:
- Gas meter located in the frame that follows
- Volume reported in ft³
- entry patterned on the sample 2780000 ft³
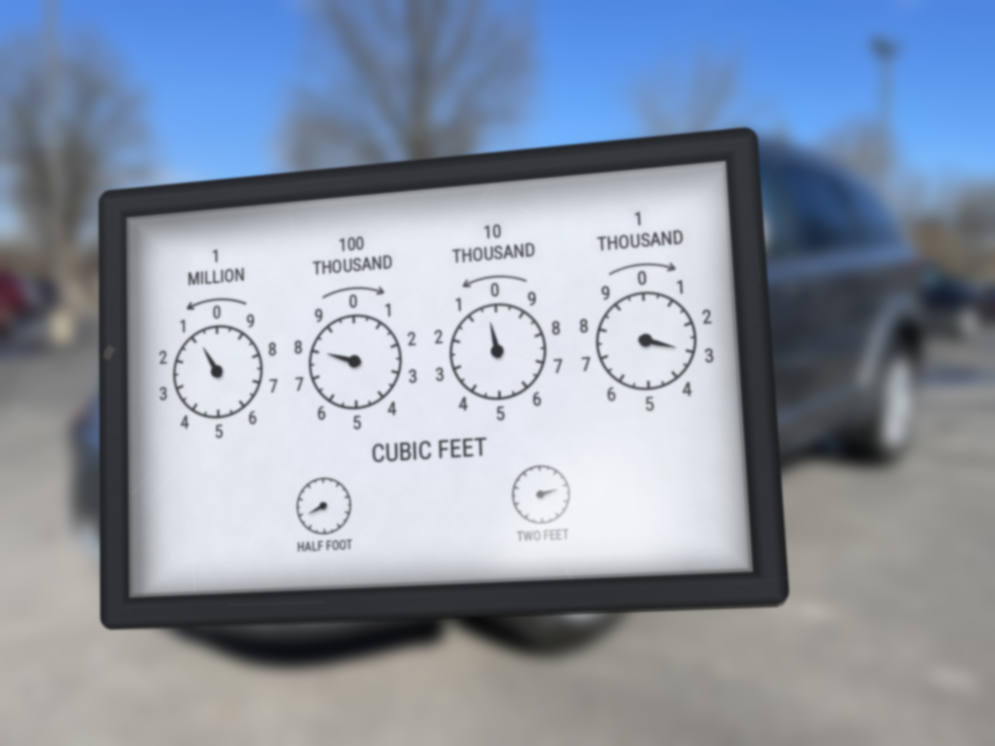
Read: 80300 ft³
